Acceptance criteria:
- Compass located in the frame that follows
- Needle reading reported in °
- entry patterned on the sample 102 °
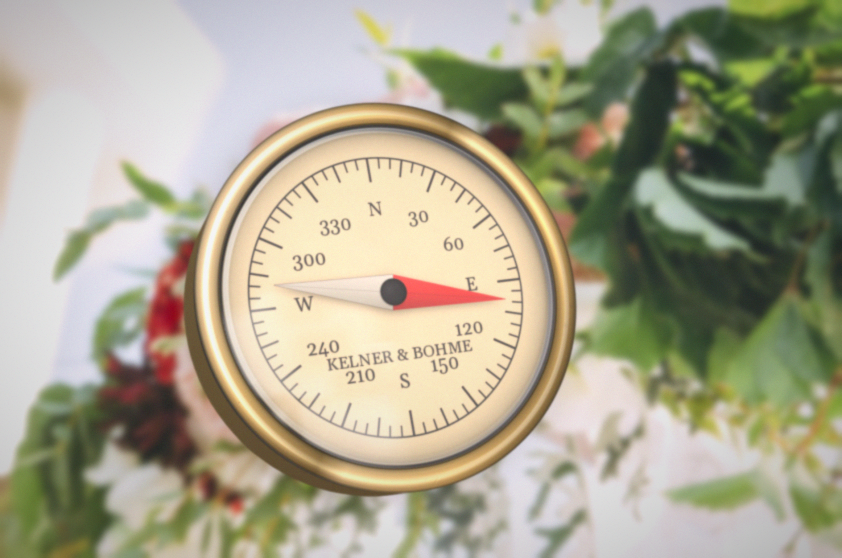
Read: 100 °
